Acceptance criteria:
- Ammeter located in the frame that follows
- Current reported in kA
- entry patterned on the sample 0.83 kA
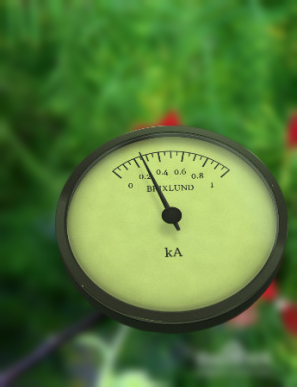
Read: 0.25 kA
